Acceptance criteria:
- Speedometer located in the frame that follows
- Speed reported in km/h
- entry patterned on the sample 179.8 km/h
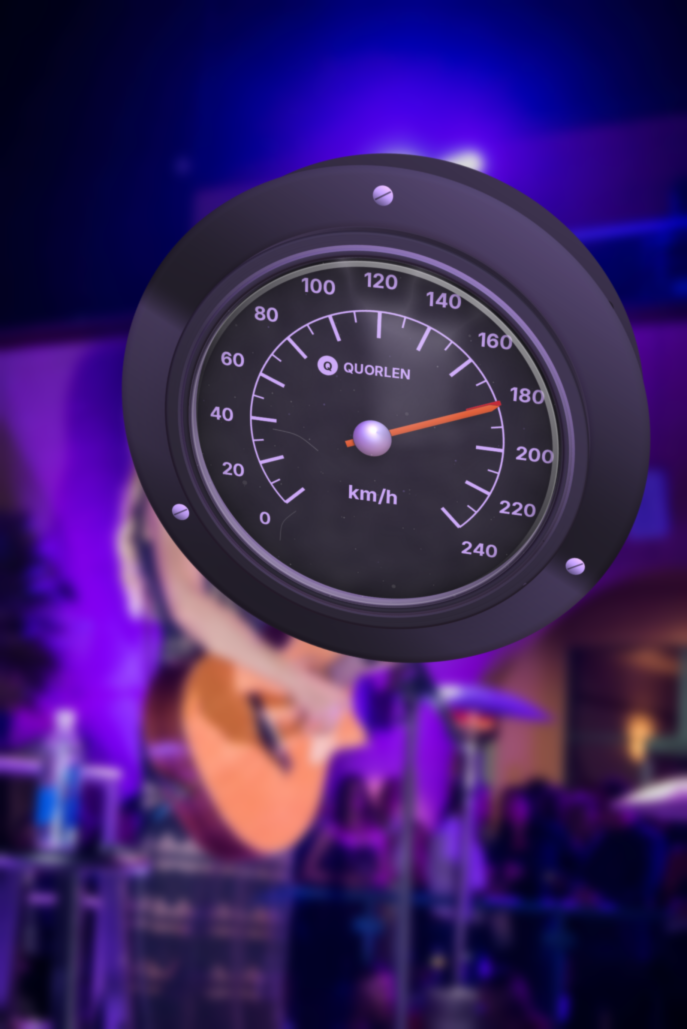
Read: 180 km/h
